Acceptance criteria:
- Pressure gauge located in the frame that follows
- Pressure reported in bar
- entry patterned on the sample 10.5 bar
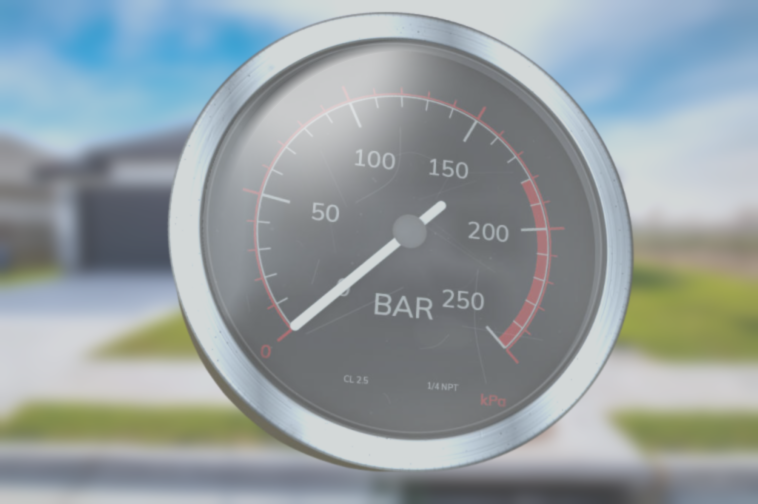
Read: 0 bar
